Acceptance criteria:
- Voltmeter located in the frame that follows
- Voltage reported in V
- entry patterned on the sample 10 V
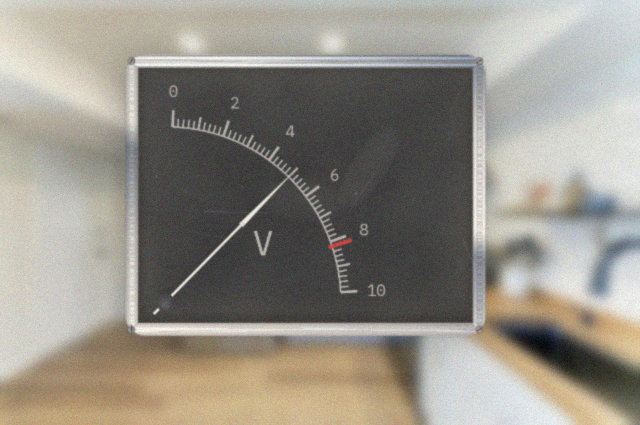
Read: 5 V
